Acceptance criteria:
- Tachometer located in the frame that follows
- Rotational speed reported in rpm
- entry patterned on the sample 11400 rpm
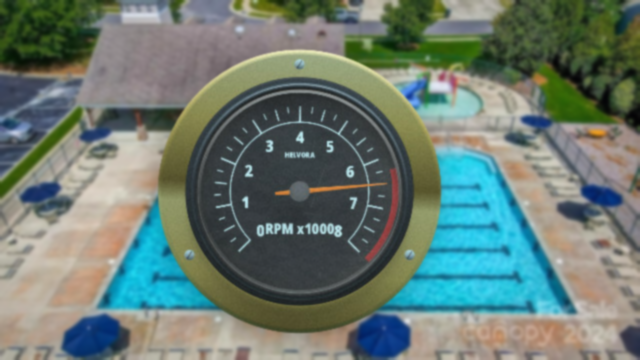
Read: 6500 rpm
